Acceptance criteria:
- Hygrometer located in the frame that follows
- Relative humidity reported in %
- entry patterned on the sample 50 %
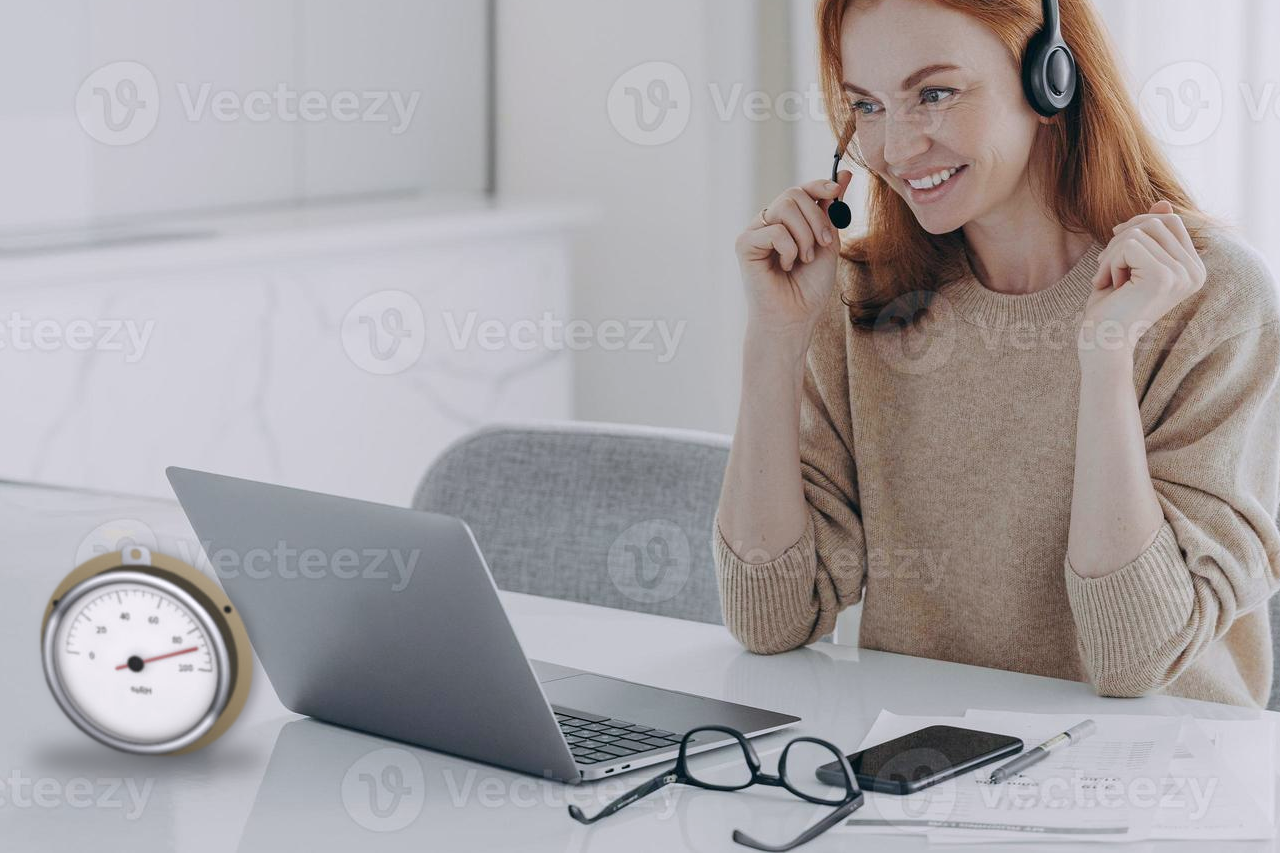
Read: 88 %
